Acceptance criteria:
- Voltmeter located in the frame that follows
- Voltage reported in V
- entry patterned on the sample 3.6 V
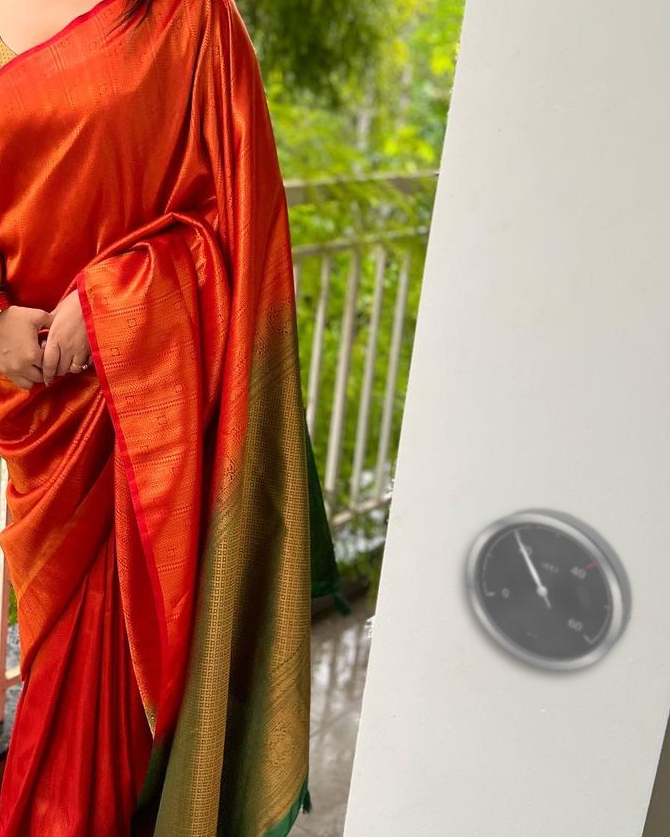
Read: 20 V
